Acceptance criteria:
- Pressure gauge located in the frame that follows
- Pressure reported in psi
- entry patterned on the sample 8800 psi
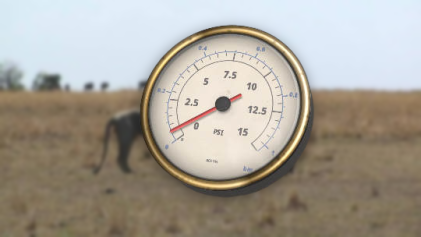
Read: 0.5 psi
